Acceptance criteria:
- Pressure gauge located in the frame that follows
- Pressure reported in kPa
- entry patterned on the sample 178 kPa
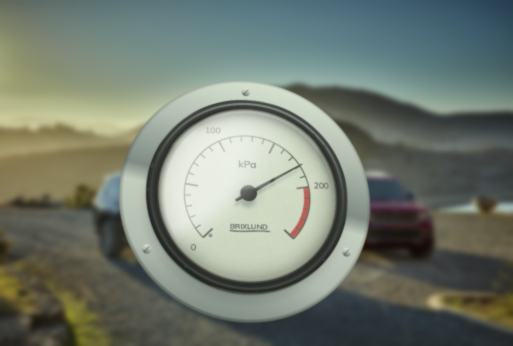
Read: 180 kPa
